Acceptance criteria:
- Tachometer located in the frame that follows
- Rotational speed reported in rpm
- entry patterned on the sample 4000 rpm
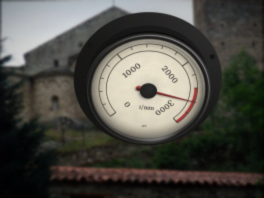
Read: 2600 rpm
